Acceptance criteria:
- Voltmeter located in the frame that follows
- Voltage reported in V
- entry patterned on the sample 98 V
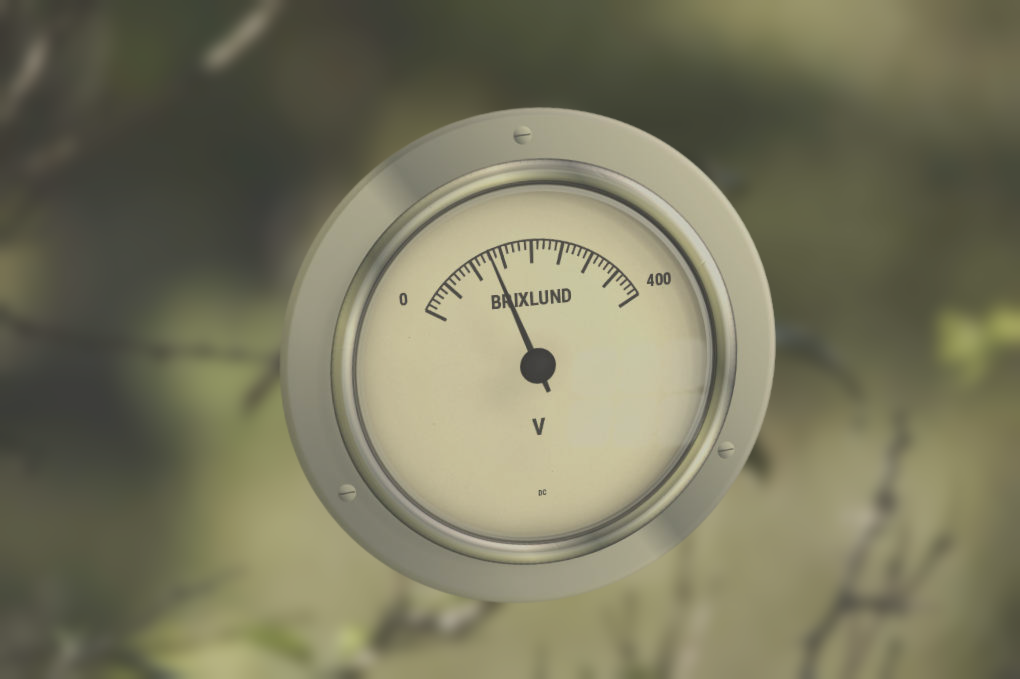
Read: 130 V
